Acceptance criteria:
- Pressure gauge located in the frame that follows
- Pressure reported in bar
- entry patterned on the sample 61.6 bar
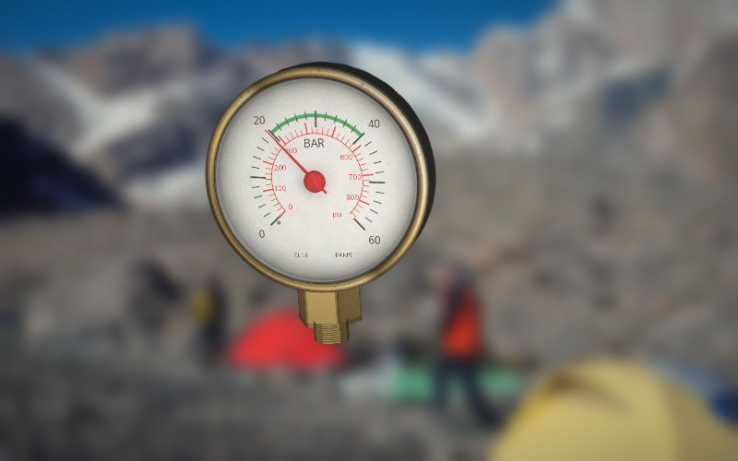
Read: 20 bar
